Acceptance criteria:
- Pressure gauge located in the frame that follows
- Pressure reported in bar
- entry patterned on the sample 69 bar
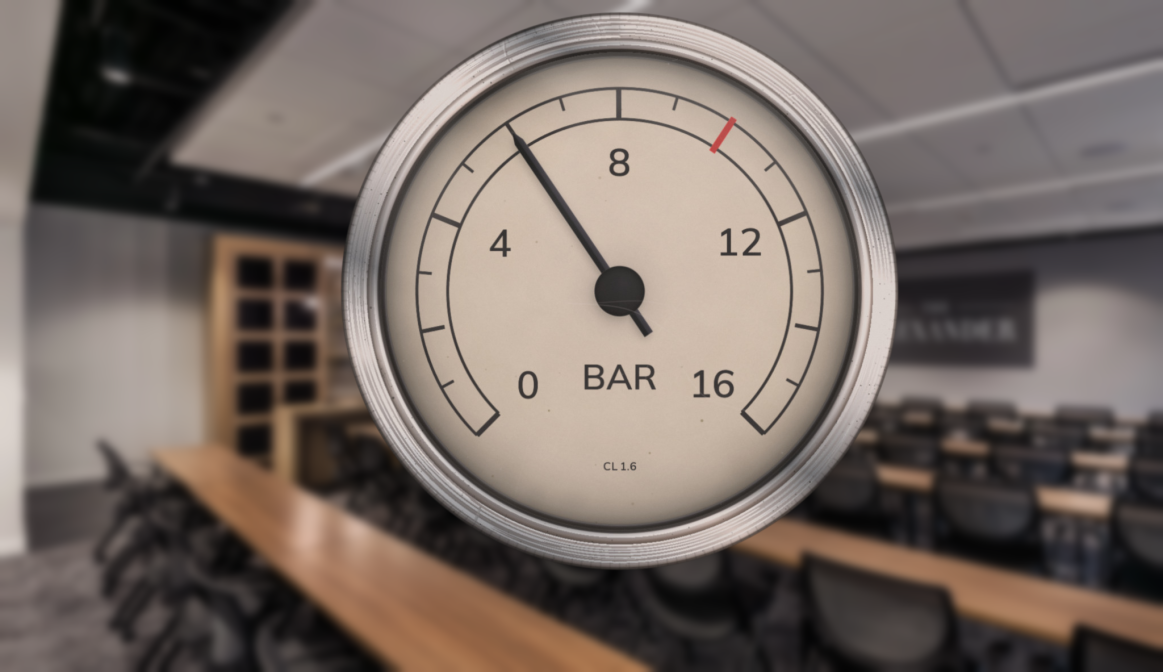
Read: 6 bar
